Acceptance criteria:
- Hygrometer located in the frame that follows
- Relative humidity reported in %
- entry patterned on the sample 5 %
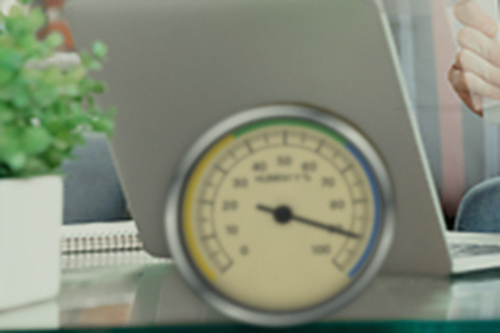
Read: 90 %
